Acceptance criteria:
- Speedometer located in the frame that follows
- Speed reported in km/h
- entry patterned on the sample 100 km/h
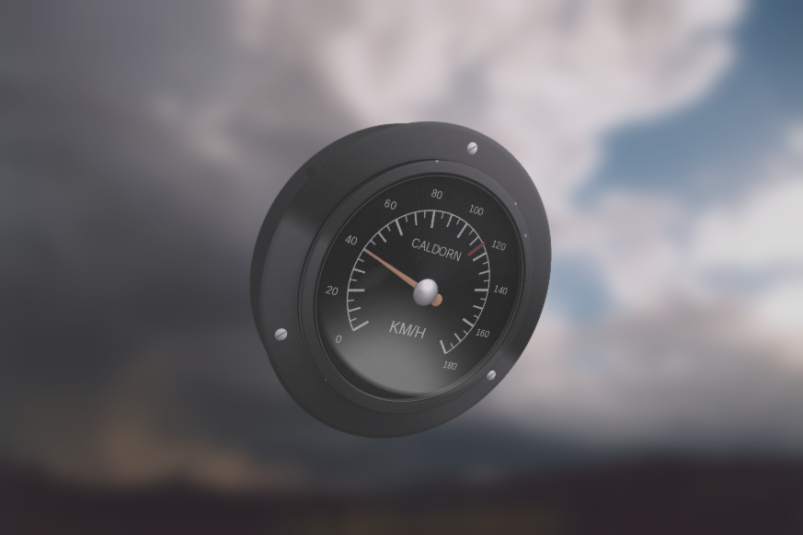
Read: 40 km/h
